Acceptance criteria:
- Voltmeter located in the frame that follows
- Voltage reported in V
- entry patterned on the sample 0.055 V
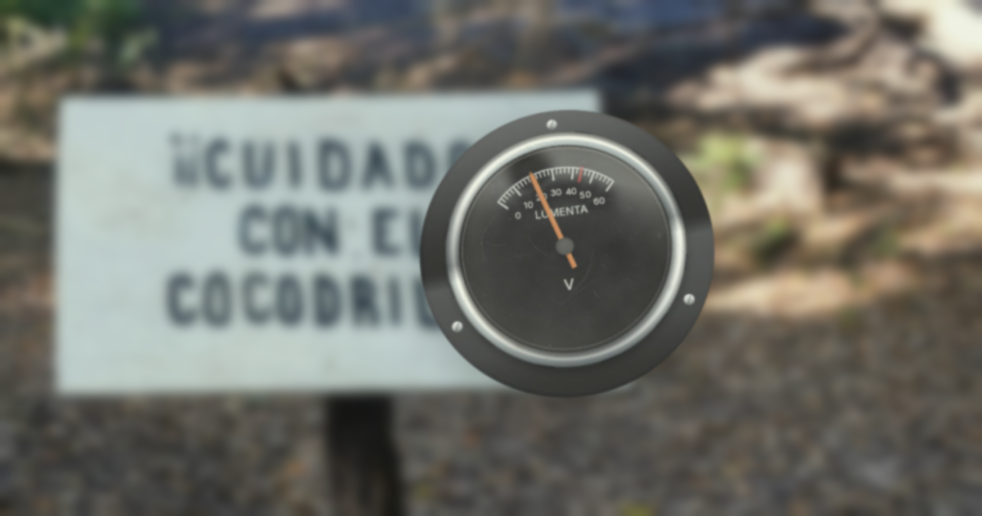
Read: 20 V
